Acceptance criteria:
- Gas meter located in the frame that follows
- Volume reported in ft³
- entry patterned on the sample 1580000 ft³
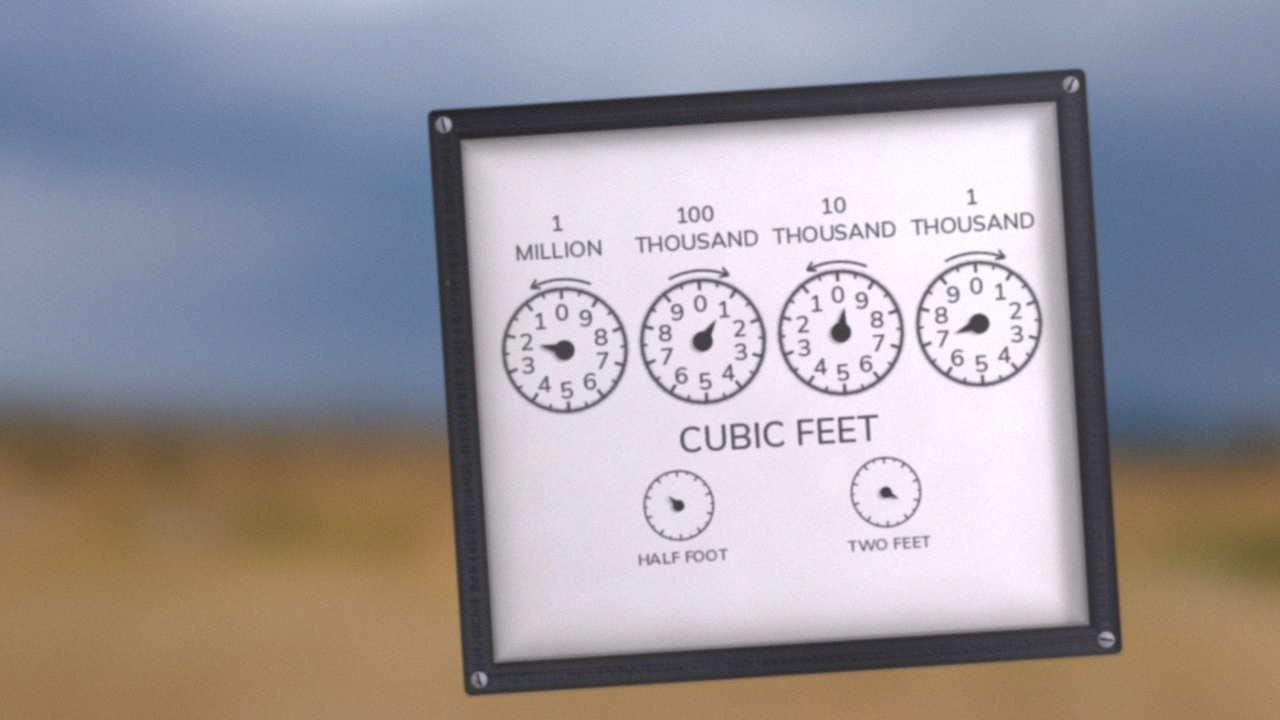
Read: 209700 ft³
